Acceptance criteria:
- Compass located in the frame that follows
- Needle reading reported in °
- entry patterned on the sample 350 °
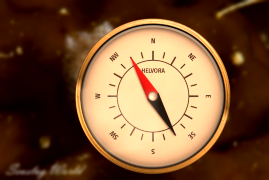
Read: 330 °
